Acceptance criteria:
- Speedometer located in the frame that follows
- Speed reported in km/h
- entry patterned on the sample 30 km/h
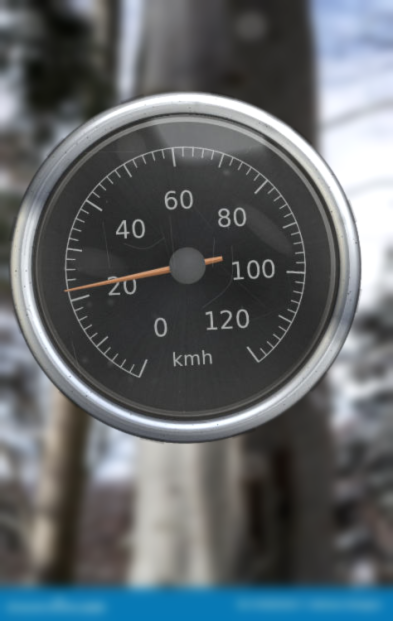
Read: 22 km/h
